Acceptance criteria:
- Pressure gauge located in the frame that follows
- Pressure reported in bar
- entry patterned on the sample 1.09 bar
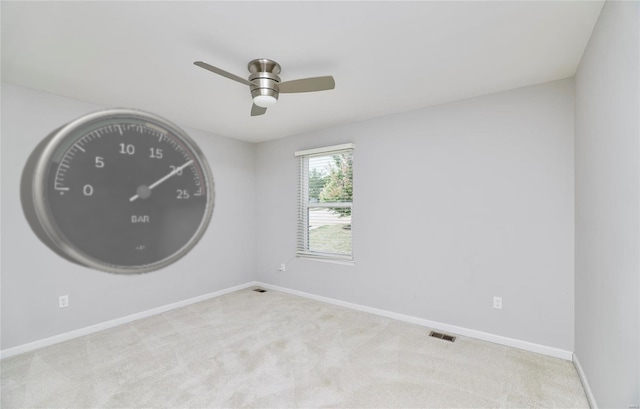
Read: 20 bar
